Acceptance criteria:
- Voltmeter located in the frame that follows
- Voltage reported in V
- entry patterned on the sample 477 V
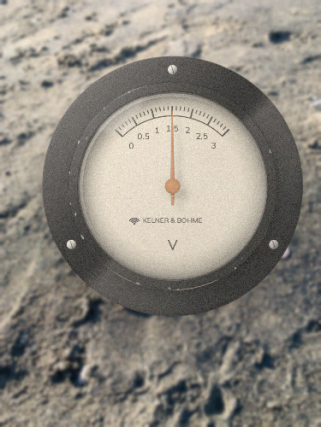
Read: 1.5 V
